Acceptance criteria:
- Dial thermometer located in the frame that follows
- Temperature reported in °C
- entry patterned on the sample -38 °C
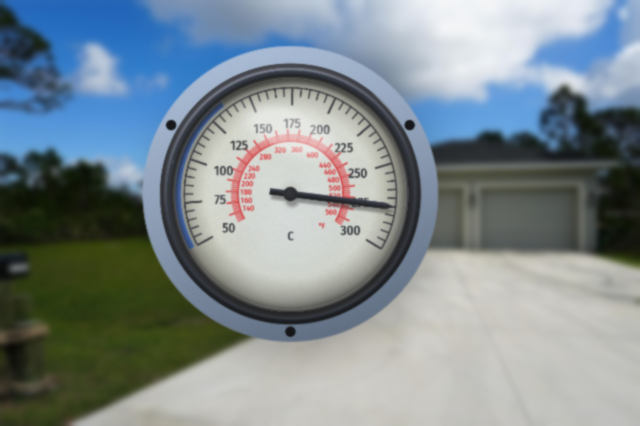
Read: 275 °C
